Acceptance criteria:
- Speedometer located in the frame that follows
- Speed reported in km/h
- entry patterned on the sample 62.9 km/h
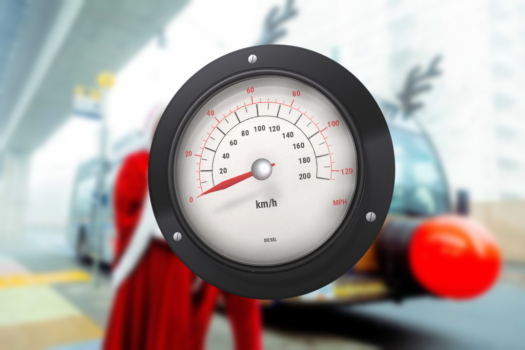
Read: 0 km/h
